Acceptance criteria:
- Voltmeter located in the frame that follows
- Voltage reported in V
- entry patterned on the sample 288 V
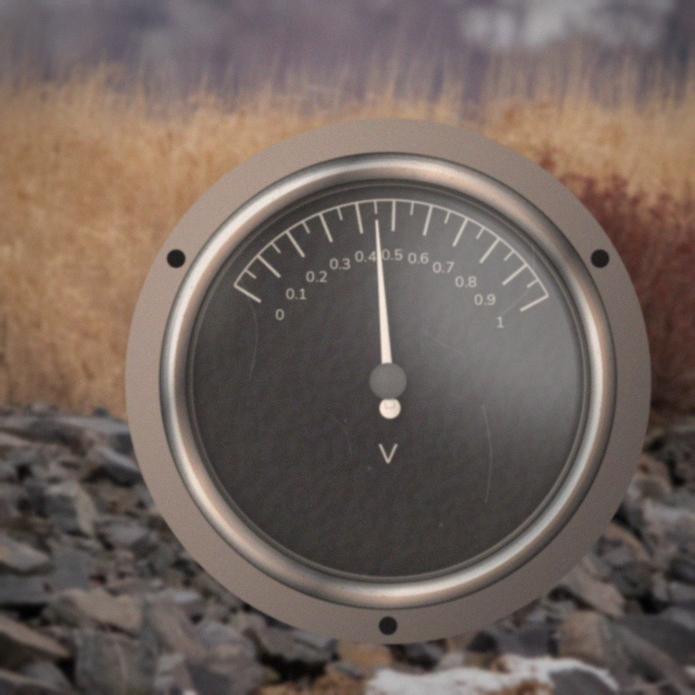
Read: 0.45 V
